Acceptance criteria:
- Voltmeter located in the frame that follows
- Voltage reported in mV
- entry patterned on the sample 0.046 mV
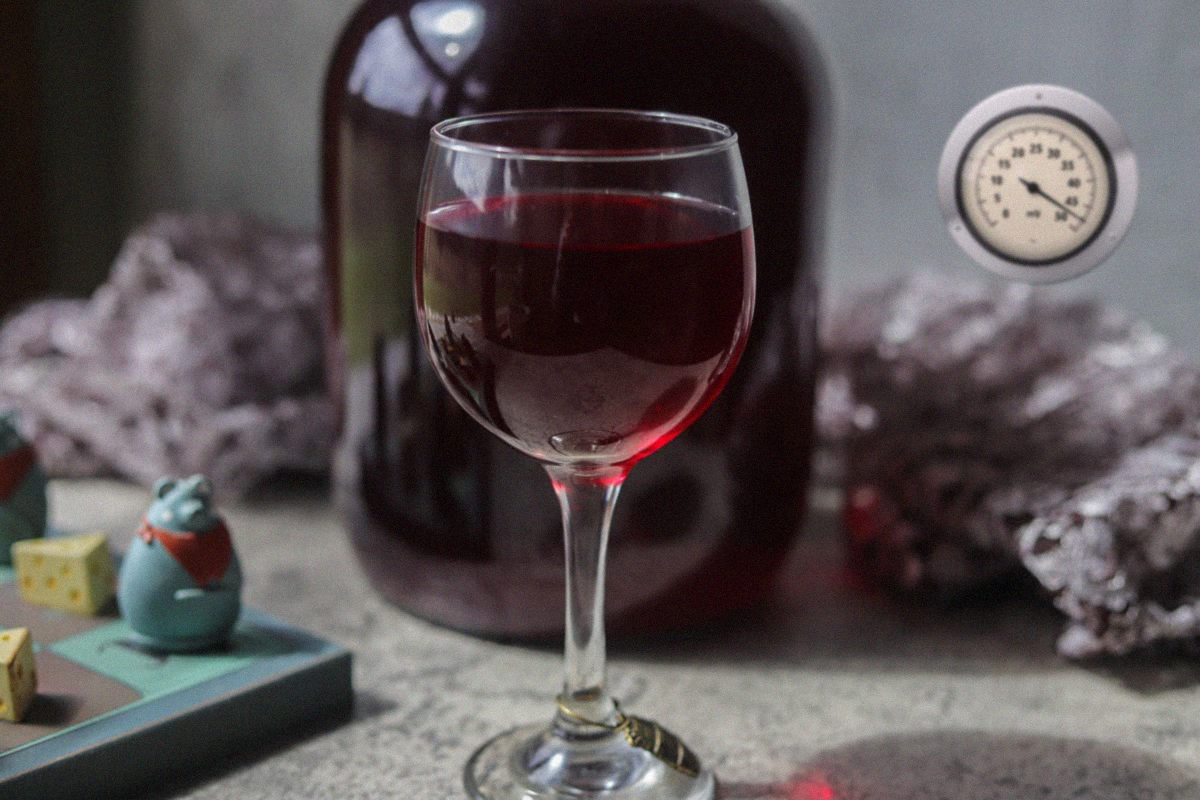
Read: 47.5 mV
